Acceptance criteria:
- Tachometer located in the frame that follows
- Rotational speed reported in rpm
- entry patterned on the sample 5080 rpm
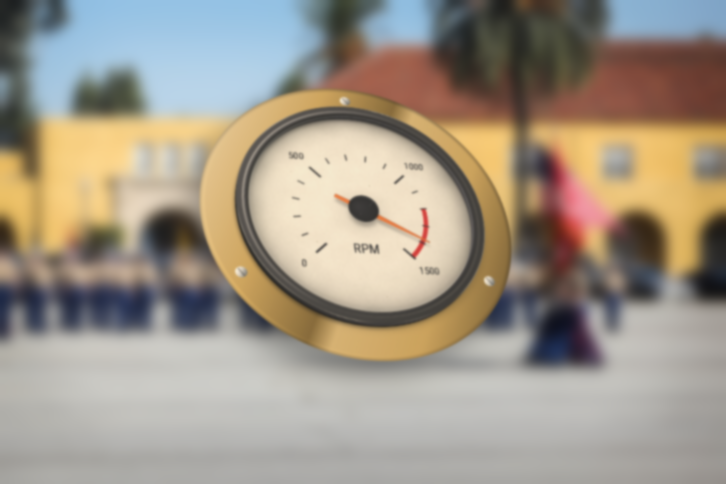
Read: 1400 rpm
